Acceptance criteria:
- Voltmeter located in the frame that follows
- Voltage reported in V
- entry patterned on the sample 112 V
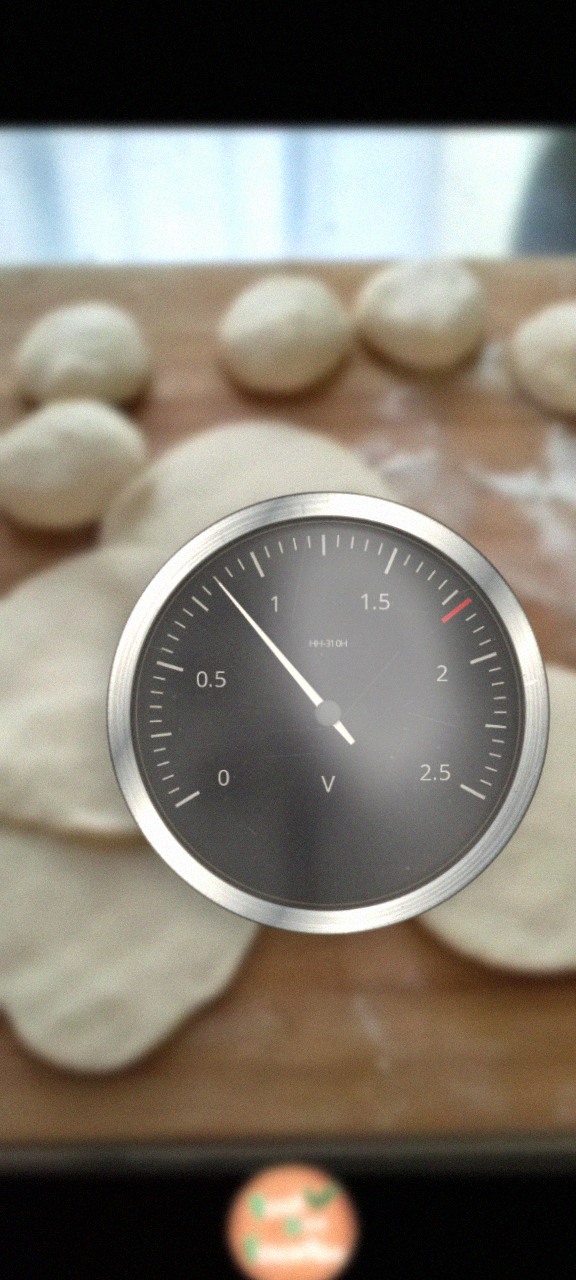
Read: 0.85 V
